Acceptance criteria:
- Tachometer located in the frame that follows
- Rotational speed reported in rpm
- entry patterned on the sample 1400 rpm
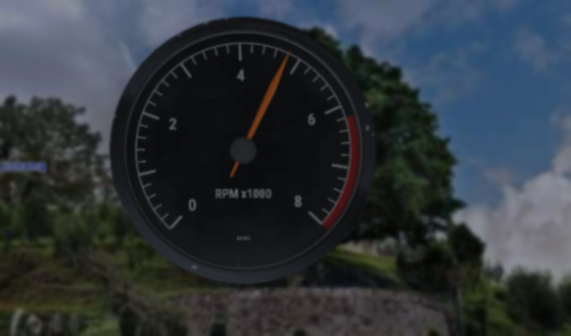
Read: 4800 rpm
